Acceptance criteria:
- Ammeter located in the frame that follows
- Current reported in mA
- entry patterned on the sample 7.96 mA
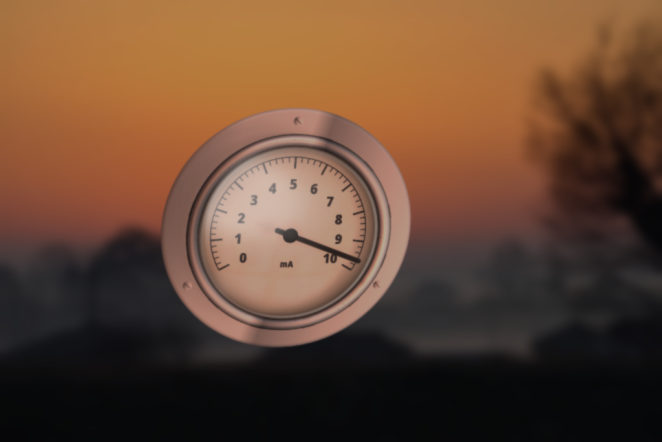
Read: 9.6 mA
